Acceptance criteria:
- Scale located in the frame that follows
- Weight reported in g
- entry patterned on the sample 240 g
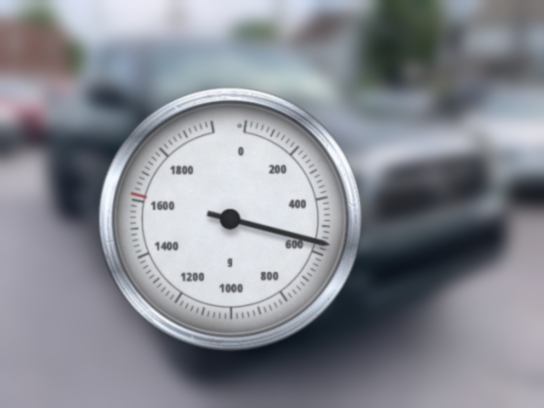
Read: 560 g
